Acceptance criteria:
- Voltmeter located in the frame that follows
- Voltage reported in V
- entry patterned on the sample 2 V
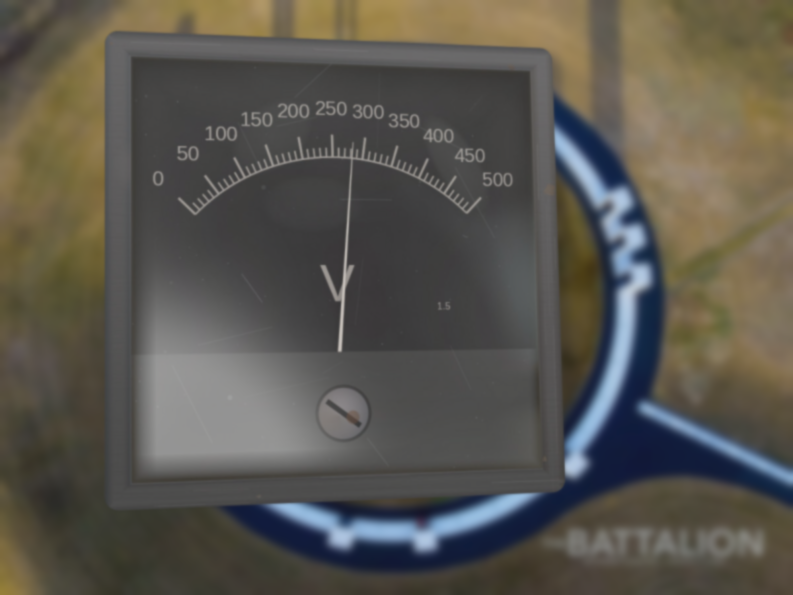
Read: 280 V
